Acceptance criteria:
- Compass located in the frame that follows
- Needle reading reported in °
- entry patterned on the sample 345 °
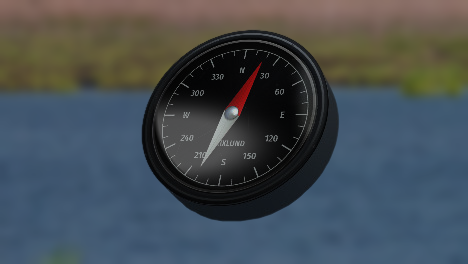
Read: 20 °
